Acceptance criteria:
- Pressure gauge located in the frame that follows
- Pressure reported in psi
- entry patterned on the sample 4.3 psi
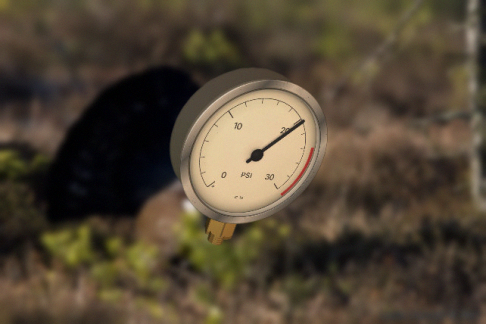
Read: 20 psi
